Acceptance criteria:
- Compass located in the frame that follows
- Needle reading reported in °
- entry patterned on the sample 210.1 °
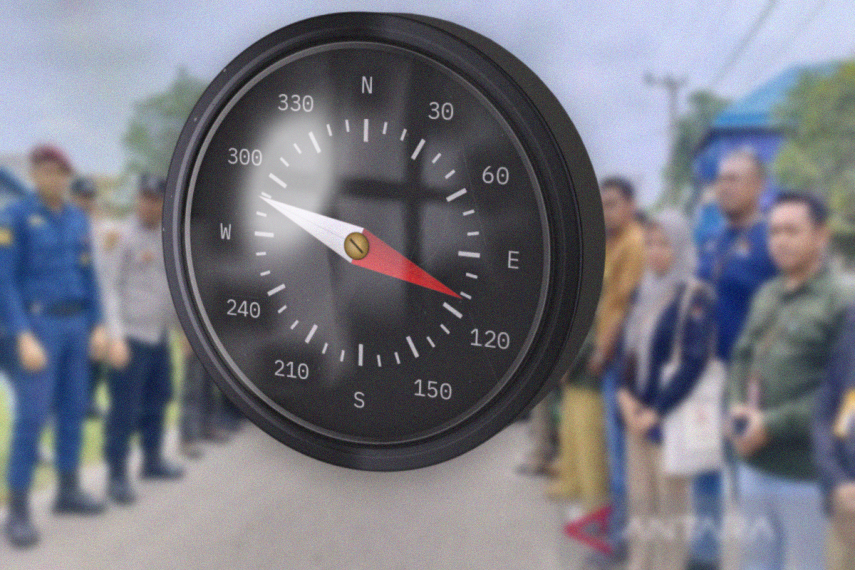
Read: 110 °
